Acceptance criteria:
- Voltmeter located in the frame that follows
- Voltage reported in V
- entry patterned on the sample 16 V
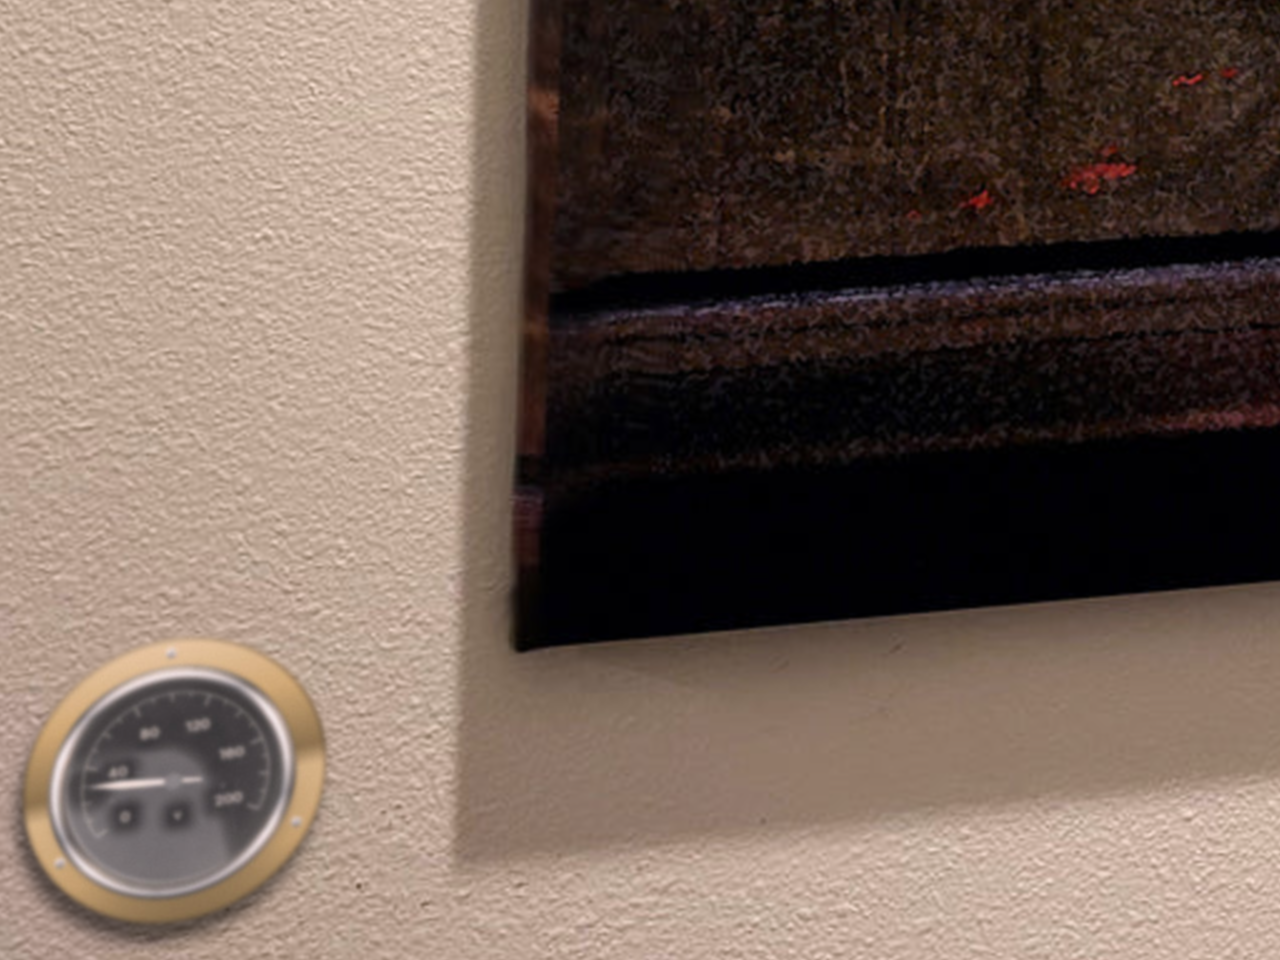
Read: 30 V
